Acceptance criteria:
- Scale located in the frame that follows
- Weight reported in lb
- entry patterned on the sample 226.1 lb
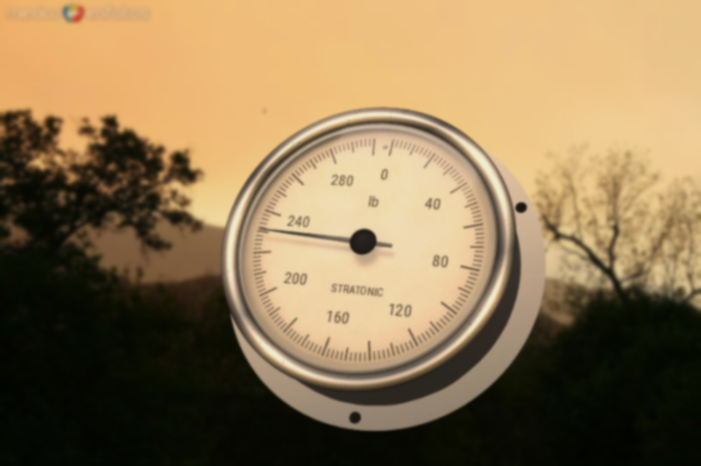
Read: 230 lb
